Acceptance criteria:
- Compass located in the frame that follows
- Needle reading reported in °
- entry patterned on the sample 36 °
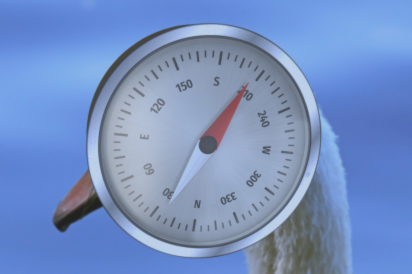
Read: 205 °
